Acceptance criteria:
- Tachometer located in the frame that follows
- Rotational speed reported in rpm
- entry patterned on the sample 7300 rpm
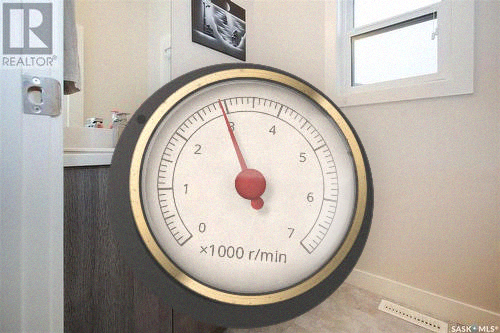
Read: 2900 rpm
